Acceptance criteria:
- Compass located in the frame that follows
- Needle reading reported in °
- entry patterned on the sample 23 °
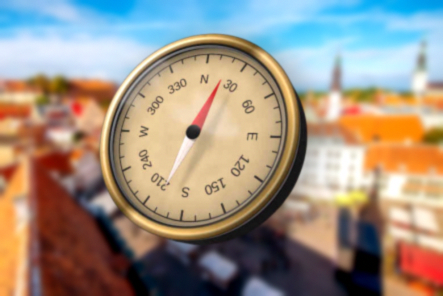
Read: 20 °
